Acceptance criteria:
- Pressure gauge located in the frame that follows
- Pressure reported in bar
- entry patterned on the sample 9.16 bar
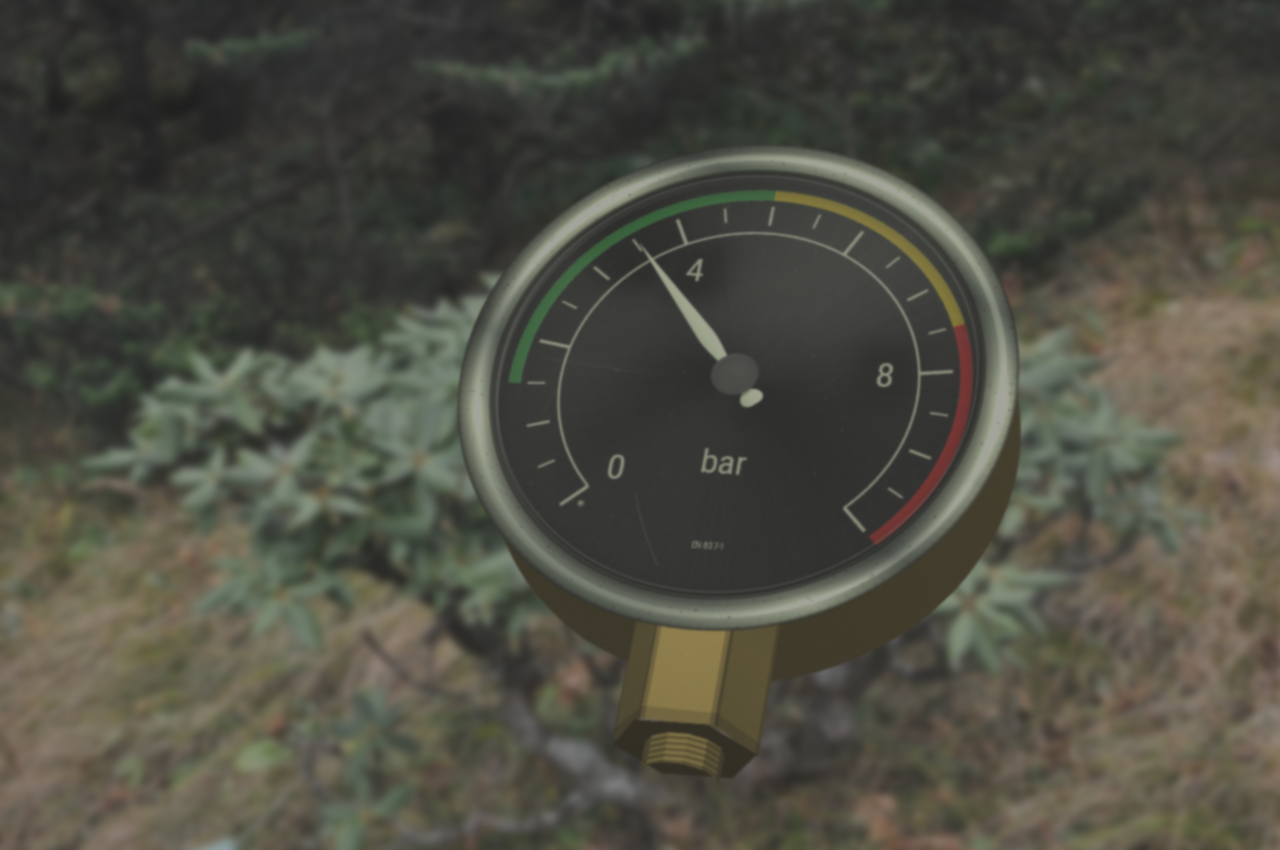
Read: 3.5 bar
